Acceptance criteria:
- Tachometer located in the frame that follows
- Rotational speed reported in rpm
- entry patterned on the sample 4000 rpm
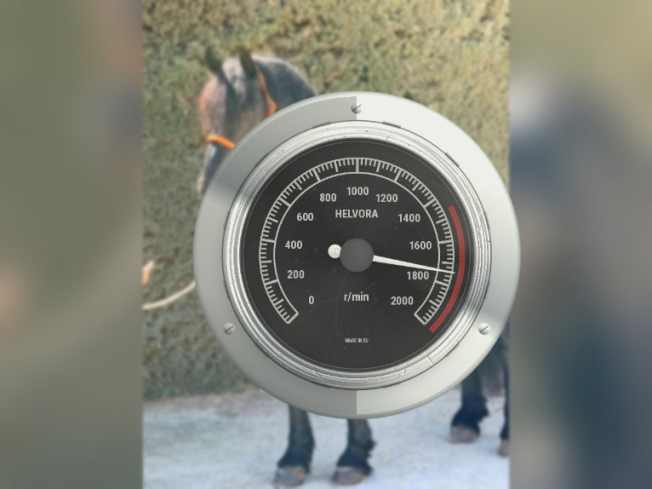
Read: 1740 rpm
